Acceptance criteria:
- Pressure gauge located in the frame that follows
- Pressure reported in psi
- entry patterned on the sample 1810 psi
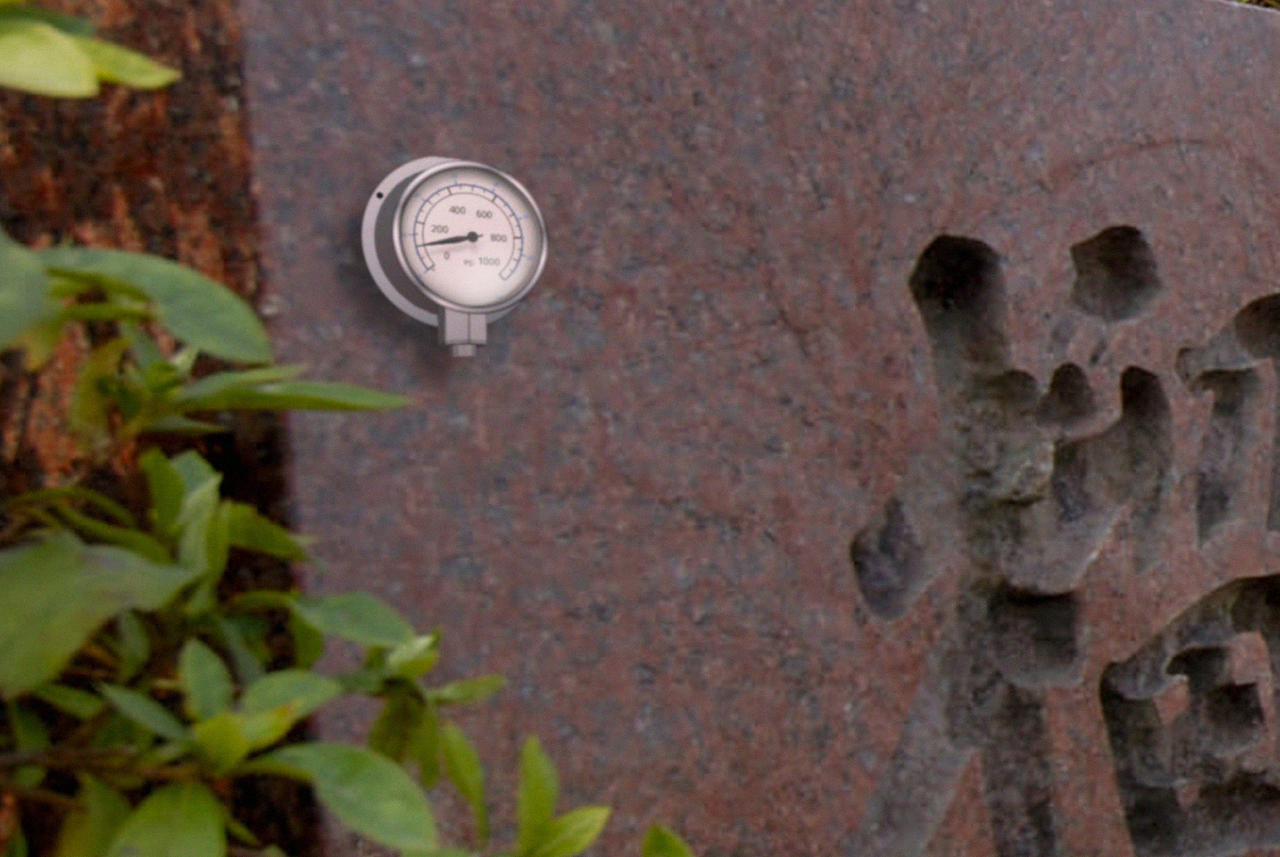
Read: 100 psi
